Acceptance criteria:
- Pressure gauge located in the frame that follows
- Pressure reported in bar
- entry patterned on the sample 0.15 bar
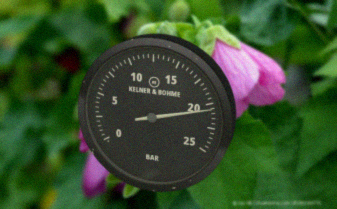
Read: 20.5 bar
